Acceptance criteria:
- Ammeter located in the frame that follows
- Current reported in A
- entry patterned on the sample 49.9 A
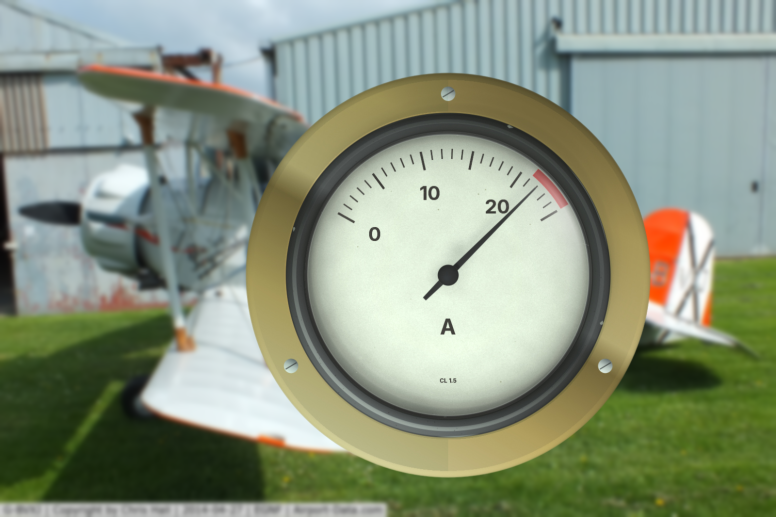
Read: 22 A
